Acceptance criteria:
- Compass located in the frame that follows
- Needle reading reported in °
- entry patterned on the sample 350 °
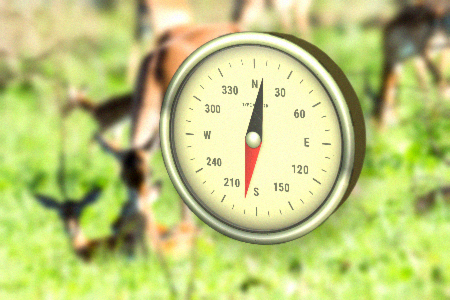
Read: 190 °
